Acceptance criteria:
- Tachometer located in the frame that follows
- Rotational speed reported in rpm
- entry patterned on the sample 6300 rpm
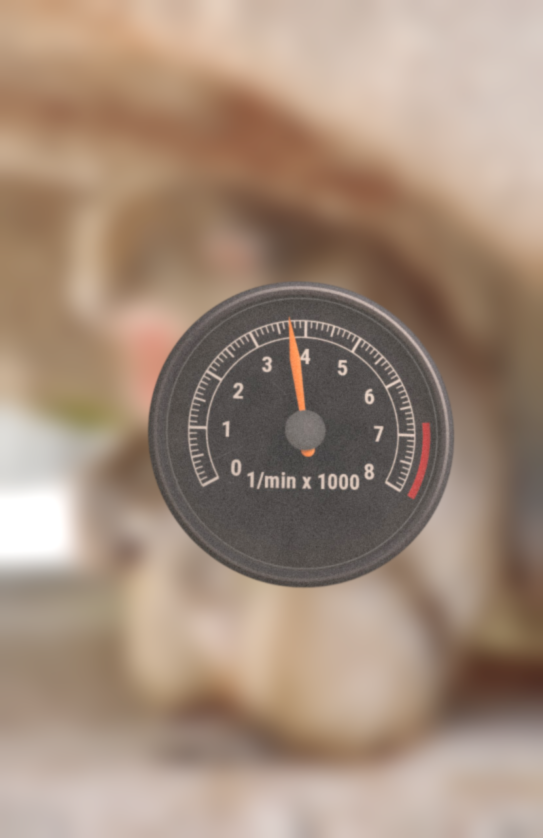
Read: 3700 rpm
